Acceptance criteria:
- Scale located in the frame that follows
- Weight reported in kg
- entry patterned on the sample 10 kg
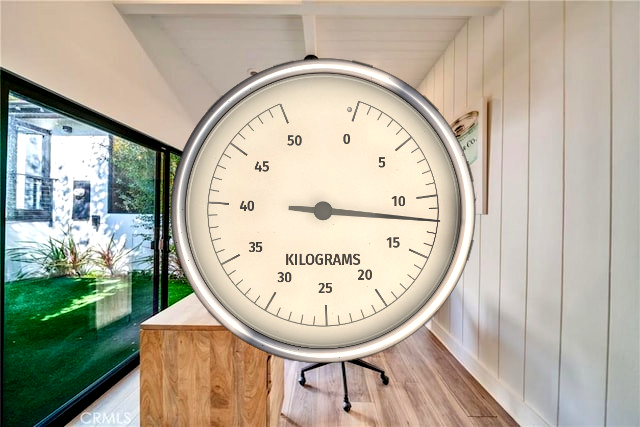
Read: 12 kg
